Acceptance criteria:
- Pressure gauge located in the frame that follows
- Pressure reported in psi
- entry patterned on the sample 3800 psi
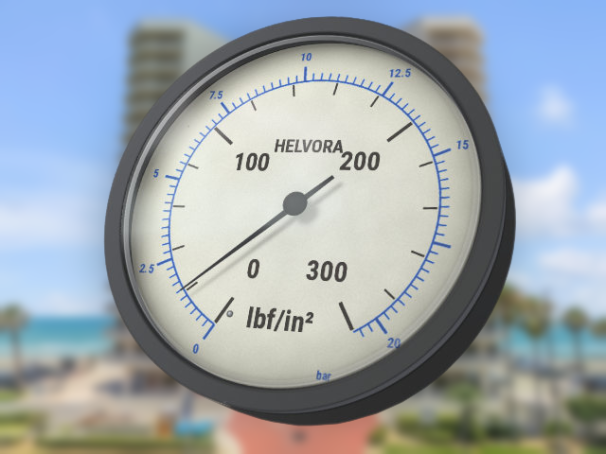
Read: 20 psi
